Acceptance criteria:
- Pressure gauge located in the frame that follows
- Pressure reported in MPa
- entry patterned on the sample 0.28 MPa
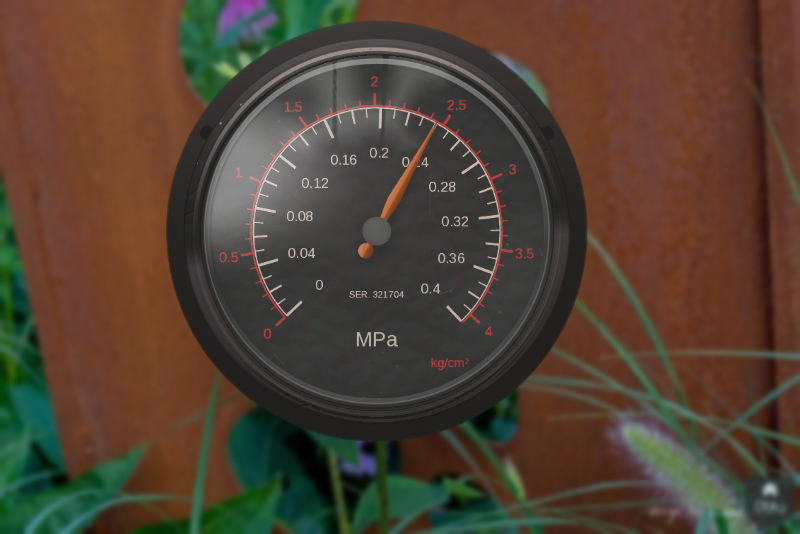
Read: 0.24 MPa
